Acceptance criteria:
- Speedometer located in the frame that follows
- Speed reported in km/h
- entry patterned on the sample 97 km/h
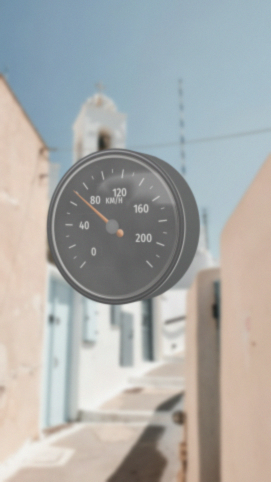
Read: 70 km/h
